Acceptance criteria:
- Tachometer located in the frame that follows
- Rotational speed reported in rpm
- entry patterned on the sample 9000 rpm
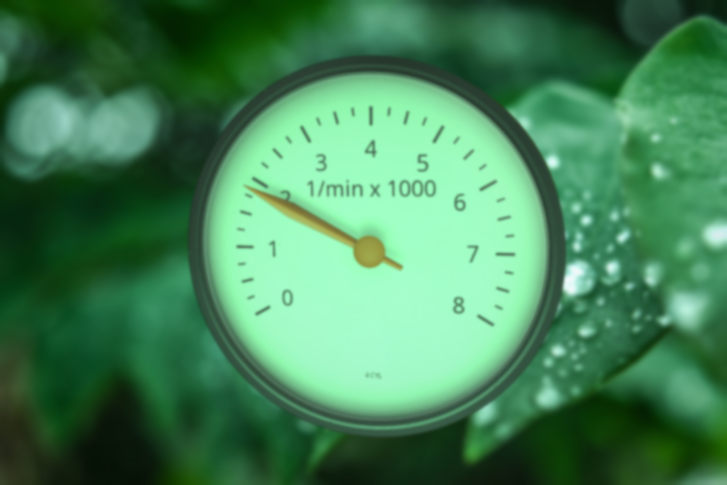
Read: 1875 rpm
